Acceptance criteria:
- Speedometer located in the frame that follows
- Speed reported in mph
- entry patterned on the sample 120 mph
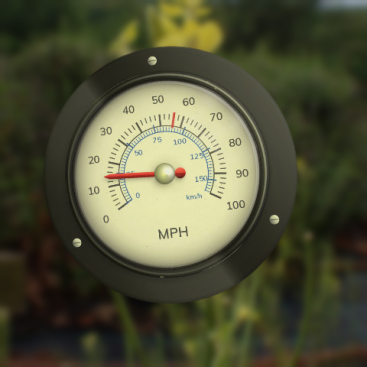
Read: 14 mph
